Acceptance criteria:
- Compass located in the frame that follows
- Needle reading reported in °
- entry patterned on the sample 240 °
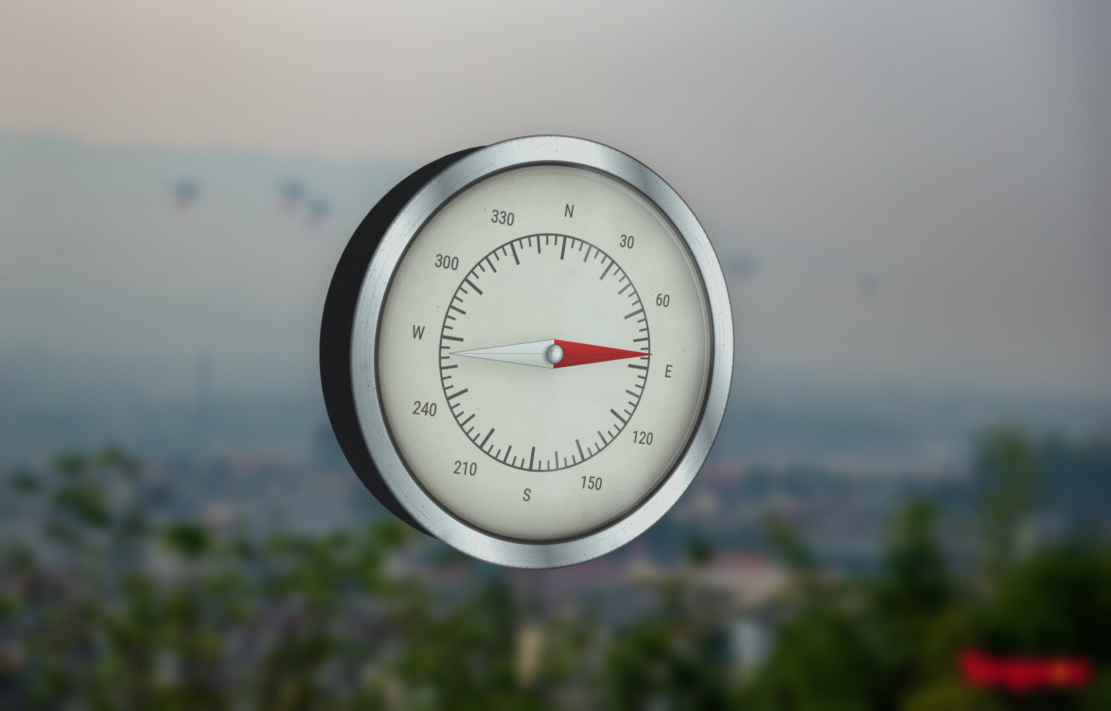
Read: 82.5 °
